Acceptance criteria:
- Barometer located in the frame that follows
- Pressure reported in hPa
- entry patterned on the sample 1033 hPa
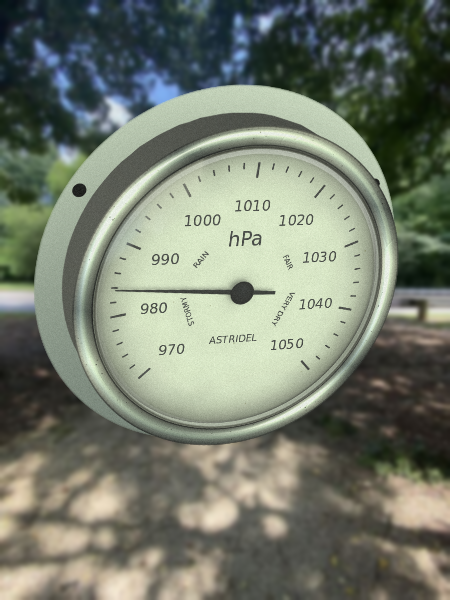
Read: 984 hPa
